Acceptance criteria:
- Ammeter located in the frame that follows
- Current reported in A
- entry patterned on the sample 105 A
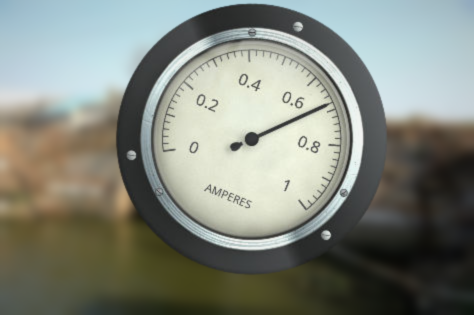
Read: 0.68 A
